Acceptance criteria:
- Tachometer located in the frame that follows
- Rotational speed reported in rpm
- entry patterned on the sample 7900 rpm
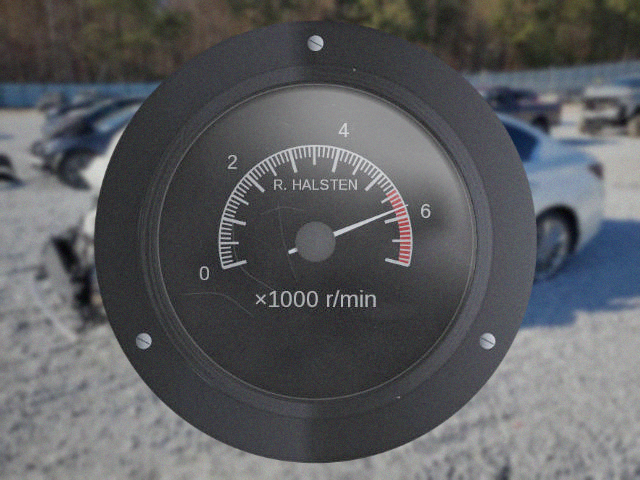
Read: 5800 rpm
